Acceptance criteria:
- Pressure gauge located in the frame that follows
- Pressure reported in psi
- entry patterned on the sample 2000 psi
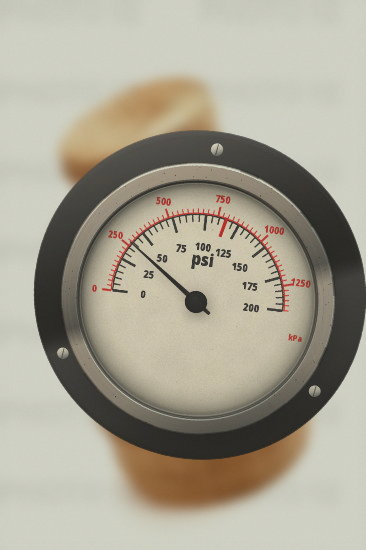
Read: 40 psi
